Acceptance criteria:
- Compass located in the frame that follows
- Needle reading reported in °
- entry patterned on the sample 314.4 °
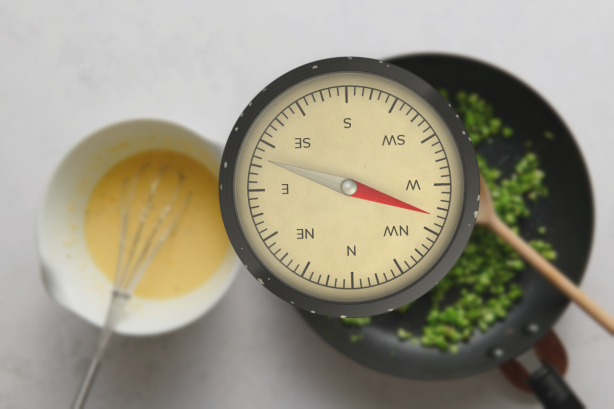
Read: 290 °
